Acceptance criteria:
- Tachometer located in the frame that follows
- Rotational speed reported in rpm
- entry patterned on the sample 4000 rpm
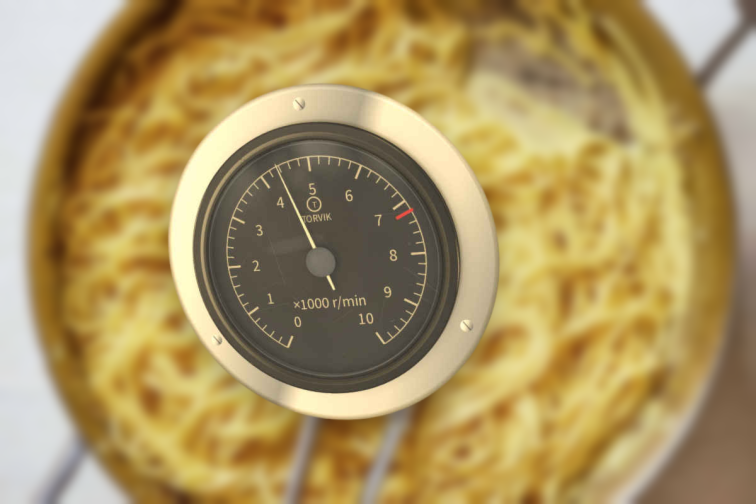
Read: 4400 rpm
